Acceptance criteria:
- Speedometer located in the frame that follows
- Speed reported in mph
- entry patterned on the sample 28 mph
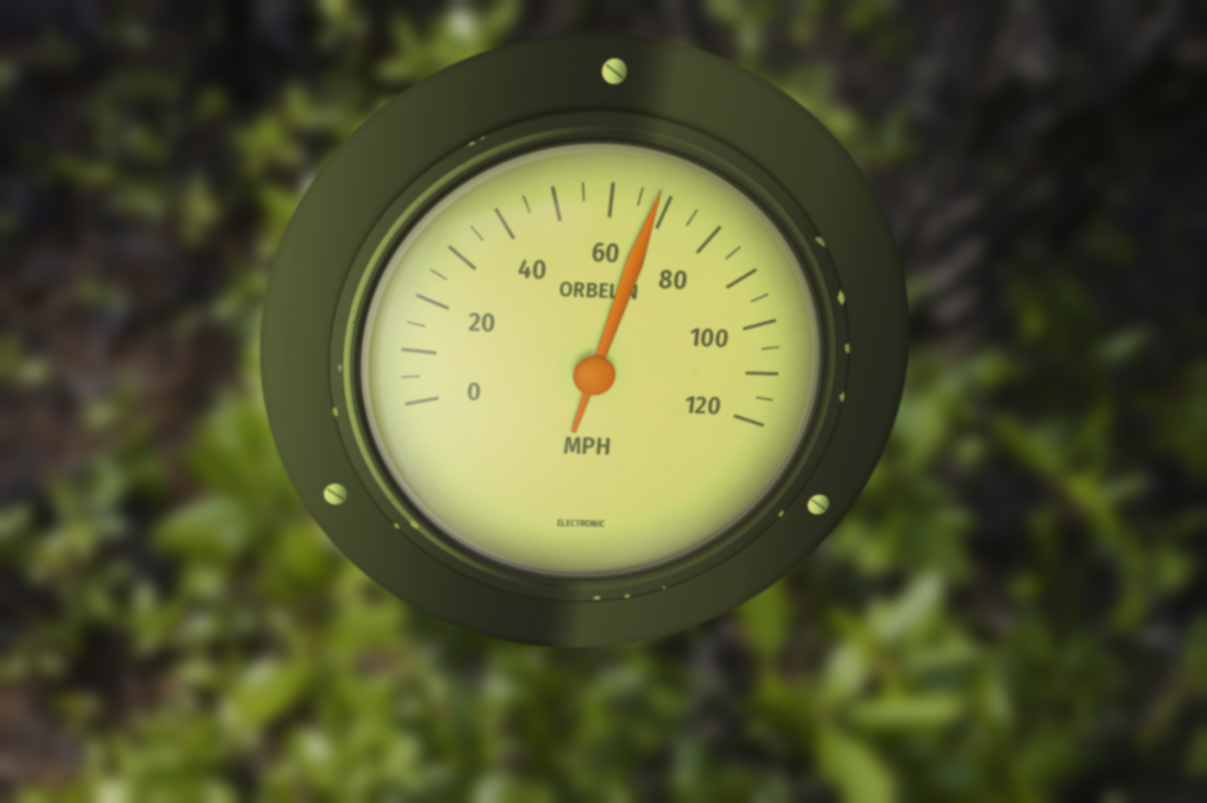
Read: 67.5 mph
